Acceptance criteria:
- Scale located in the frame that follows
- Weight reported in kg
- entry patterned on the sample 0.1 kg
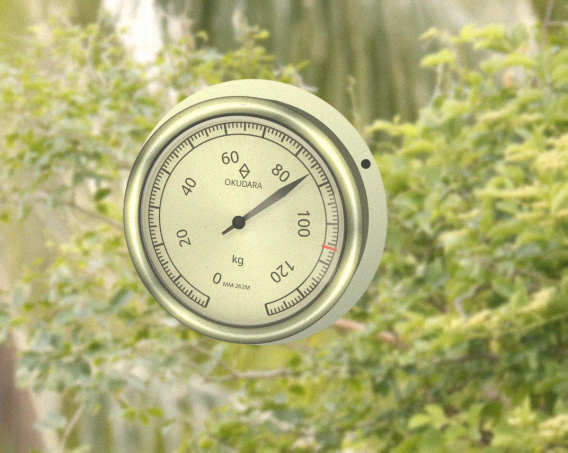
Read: 86 kg
